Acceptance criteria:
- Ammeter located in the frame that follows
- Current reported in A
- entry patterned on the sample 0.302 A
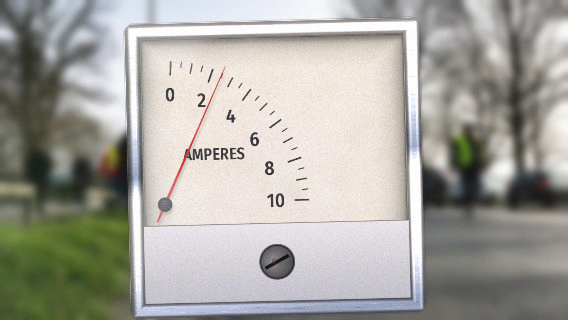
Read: 2.5 A
